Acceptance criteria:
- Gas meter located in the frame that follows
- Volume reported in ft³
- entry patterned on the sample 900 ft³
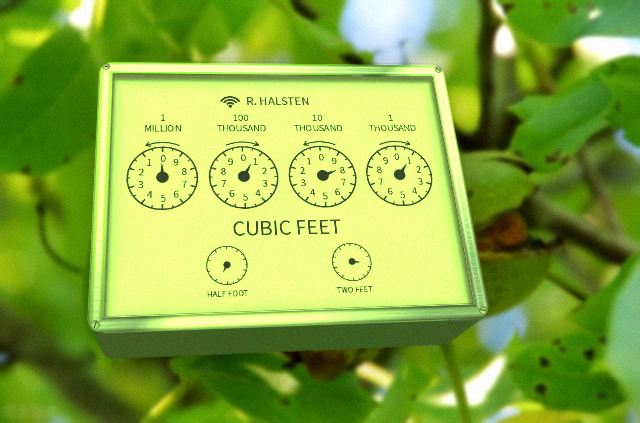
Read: 8100 ft³
